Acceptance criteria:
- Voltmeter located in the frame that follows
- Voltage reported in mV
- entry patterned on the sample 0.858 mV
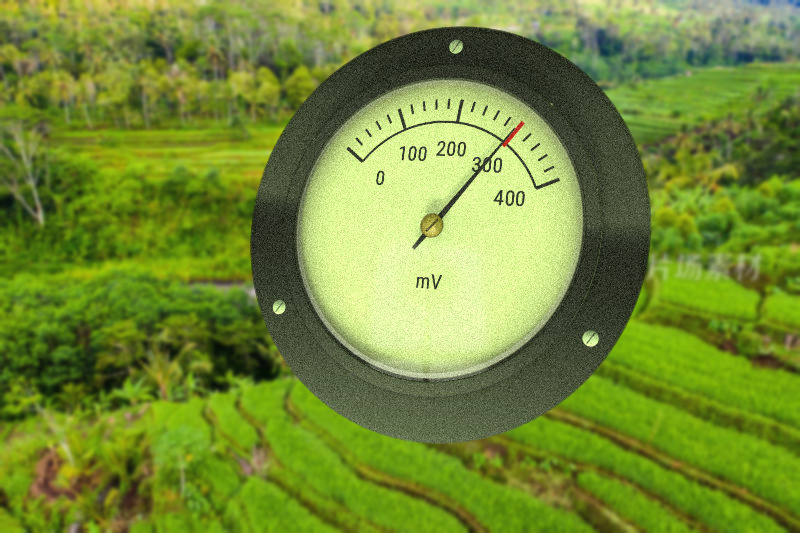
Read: 300 mV
